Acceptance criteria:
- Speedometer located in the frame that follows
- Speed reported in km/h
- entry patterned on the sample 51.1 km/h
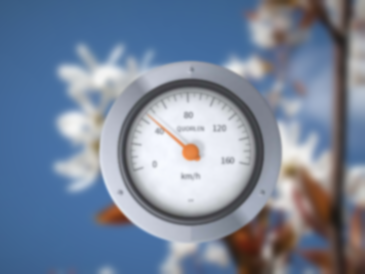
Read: 45 km/h
